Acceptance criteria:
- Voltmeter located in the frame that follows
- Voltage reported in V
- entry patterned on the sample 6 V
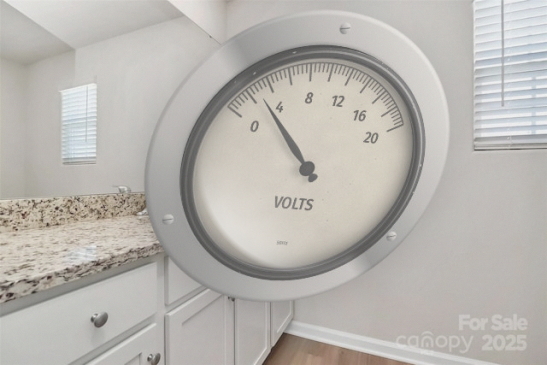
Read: 2.8 V
